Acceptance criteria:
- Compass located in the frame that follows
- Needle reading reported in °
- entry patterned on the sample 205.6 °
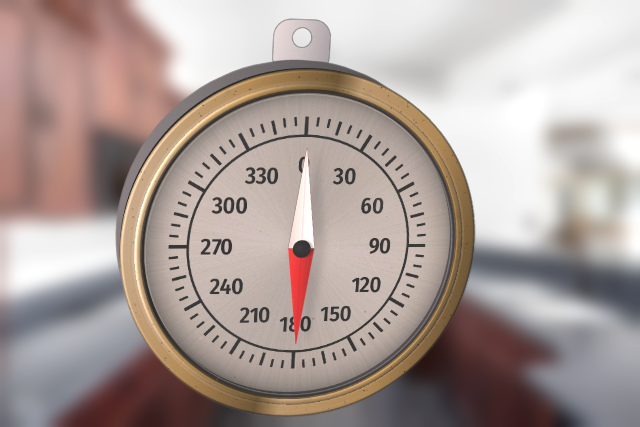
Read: 180 °
